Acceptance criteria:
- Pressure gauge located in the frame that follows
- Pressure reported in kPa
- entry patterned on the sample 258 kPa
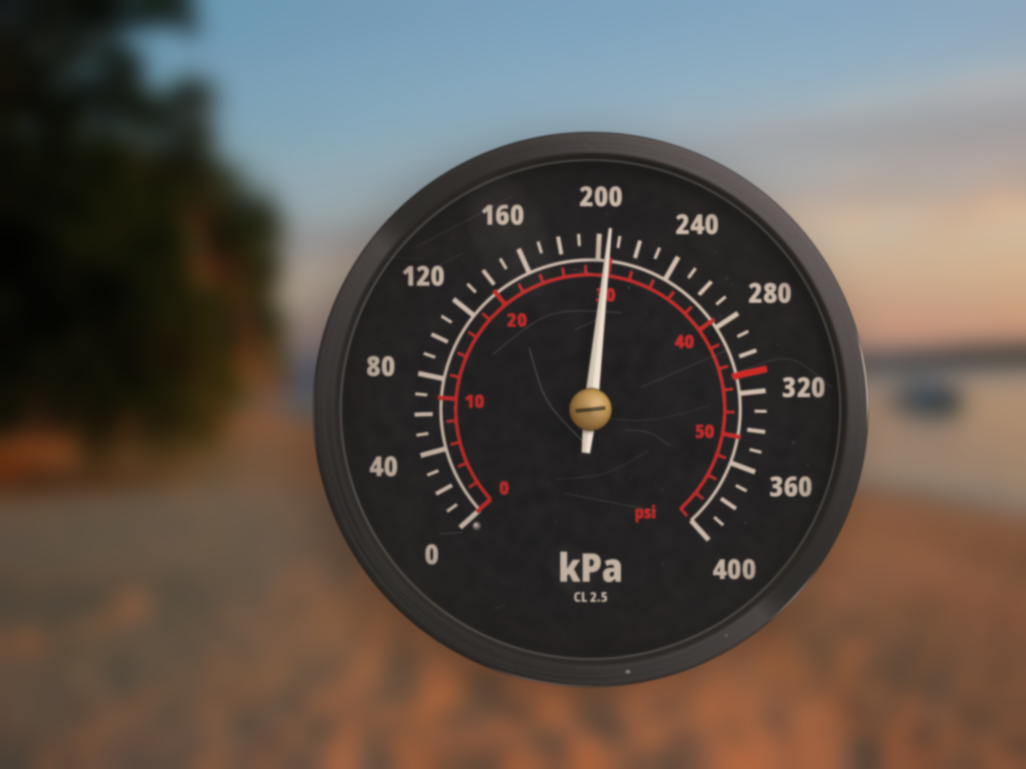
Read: 205 kPa
